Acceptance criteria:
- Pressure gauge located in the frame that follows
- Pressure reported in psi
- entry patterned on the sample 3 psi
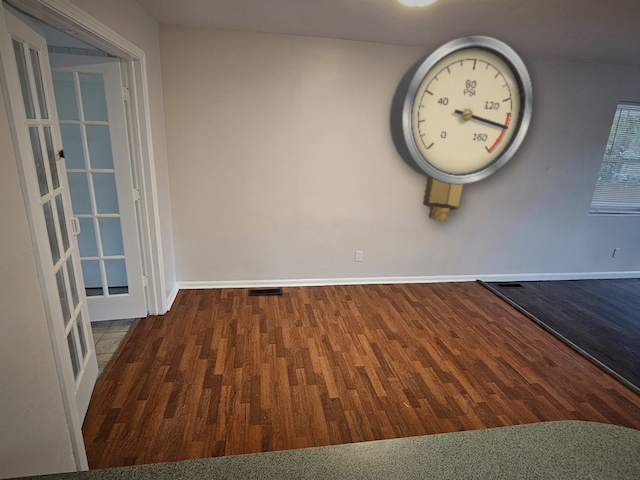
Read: 140 psi
